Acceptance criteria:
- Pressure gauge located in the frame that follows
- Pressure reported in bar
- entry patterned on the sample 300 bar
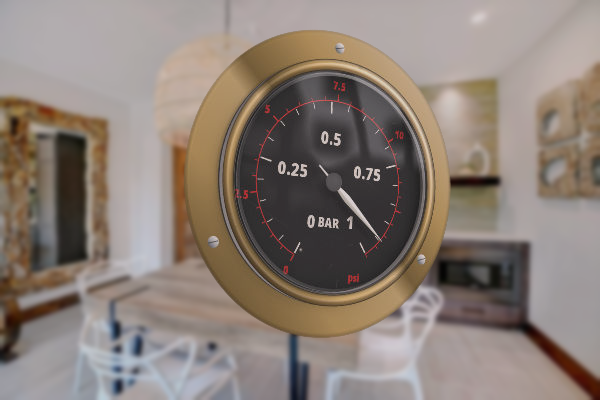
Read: 0.95 bar
